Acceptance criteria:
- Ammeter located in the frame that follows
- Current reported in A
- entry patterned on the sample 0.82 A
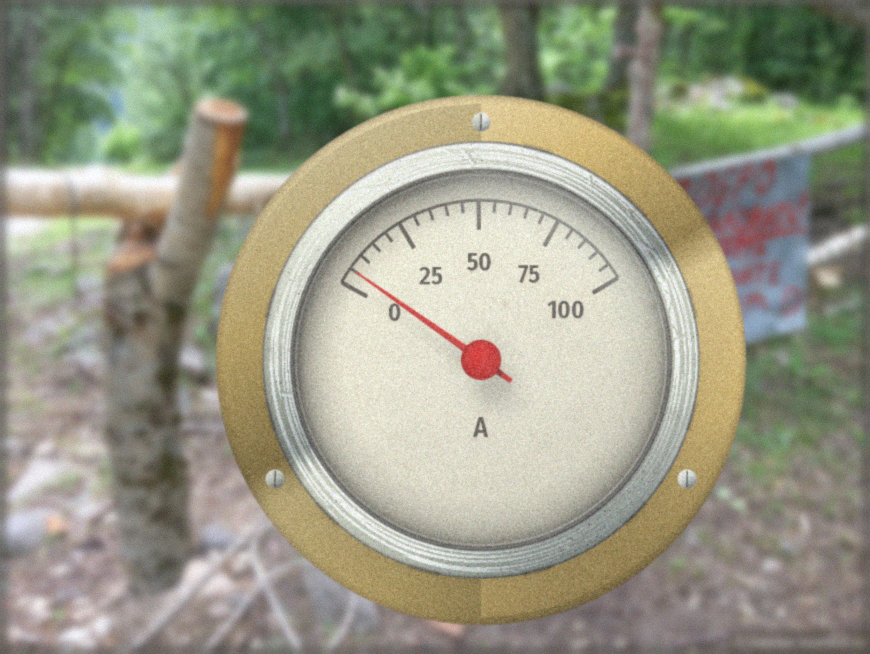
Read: 5 A
